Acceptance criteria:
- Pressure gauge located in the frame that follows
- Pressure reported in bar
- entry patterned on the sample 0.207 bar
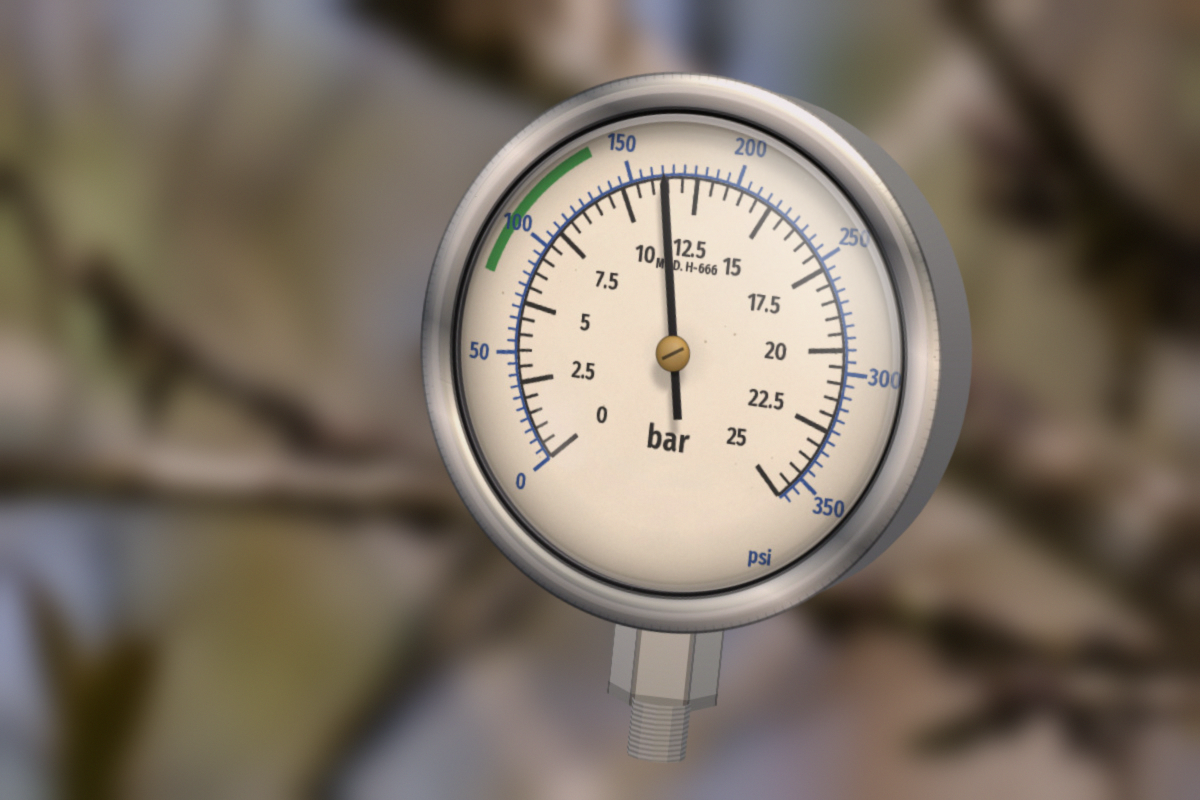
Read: 11.5 bar
